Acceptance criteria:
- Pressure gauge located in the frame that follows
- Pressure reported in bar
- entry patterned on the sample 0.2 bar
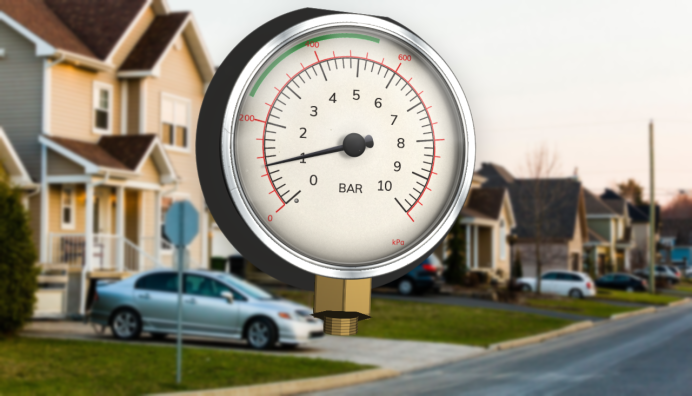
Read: 1 bar
